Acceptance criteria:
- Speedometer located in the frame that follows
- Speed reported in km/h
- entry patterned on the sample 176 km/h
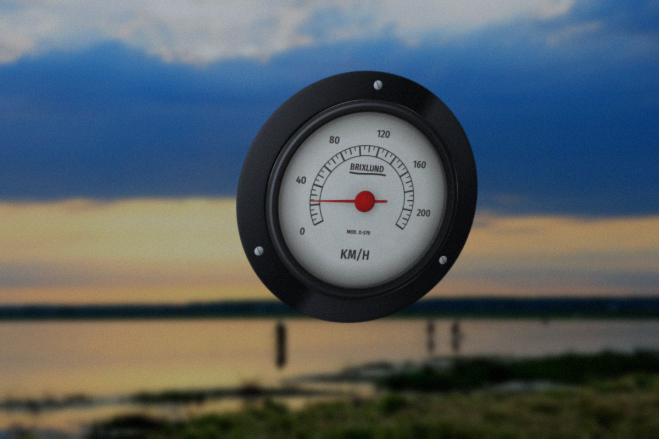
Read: 25 km/h
